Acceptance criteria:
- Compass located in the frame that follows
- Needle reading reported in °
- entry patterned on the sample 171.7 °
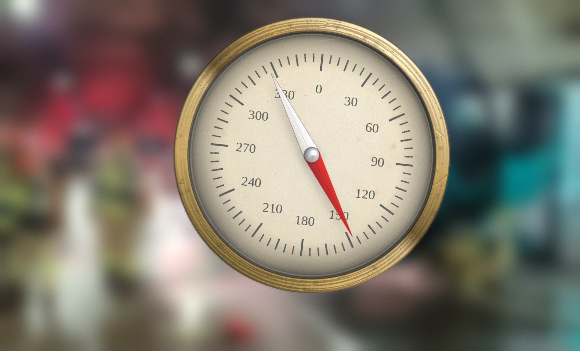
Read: 147.5 °
